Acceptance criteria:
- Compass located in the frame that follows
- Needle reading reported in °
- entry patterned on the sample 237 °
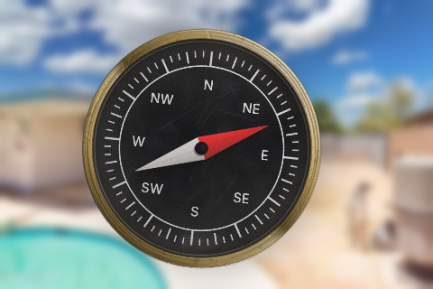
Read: 65 °
